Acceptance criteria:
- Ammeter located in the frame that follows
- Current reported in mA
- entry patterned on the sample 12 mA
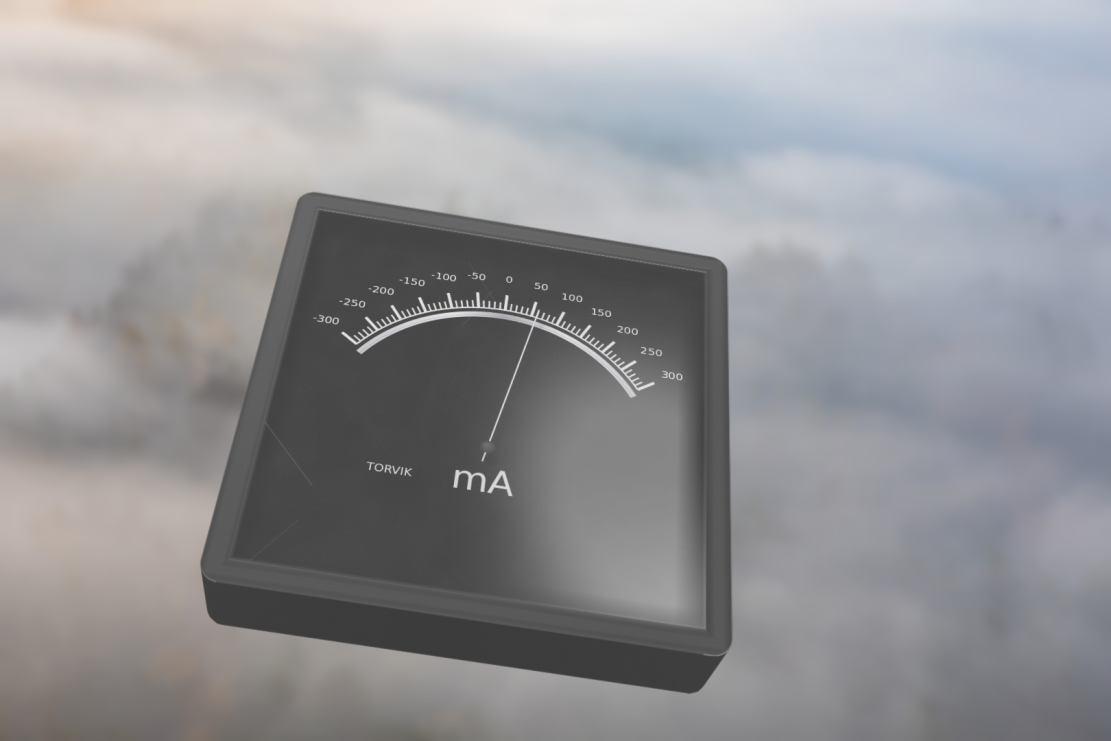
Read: 60 mA
